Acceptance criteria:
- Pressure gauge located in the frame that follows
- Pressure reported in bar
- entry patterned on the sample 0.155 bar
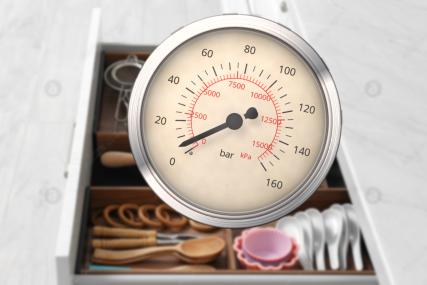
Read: 5 bar
